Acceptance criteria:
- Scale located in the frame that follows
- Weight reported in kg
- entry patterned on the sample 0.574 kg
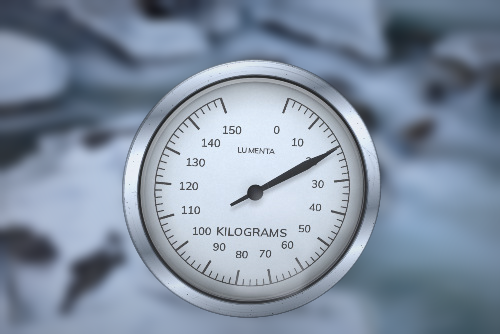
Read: 20 kg
